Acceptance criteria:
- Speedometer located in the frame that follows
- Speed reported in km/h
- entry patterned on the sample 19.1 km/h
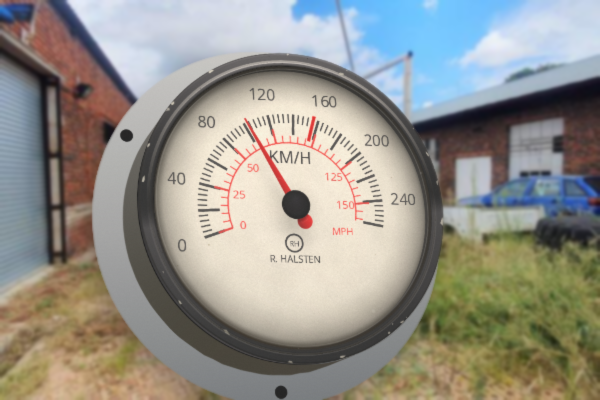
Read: 100 km/h
